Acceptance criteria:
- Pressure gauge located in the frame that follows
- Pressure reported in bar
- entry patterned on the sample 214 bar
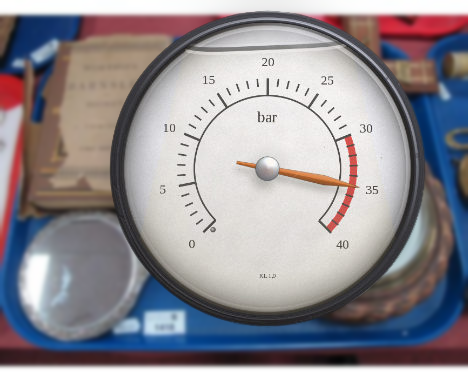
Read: 35 bar
